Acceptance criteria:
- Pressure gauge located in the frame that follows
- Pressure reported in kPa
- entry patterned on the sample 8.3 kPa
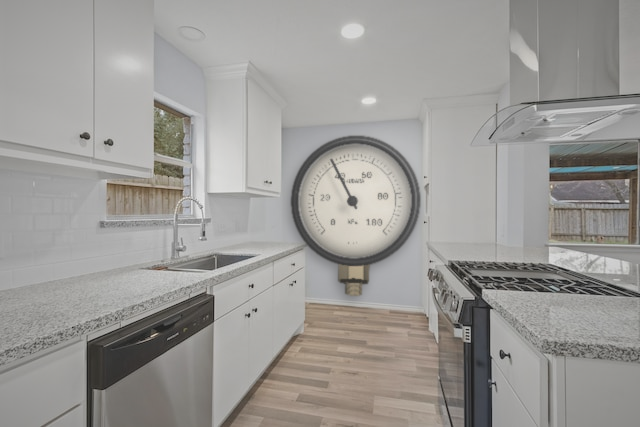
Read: 40 kPa
